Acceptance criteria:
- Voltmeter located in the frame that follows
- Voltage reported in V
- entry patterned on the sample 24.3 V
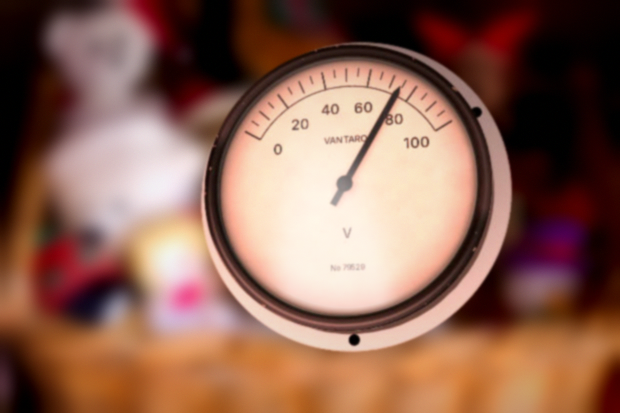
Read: 75 V
